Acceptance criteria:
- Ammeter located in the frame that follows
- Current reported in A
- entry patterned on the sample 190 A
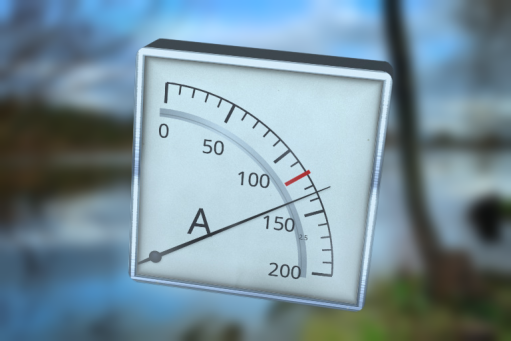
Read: 135 A
